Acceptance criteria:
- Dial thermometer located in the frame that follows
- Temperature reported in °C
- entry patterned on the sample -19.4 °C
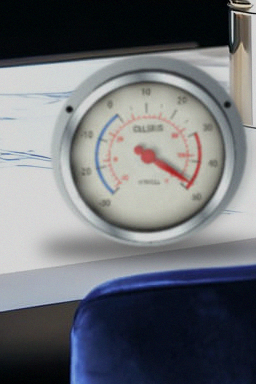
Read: 47.5 °C
